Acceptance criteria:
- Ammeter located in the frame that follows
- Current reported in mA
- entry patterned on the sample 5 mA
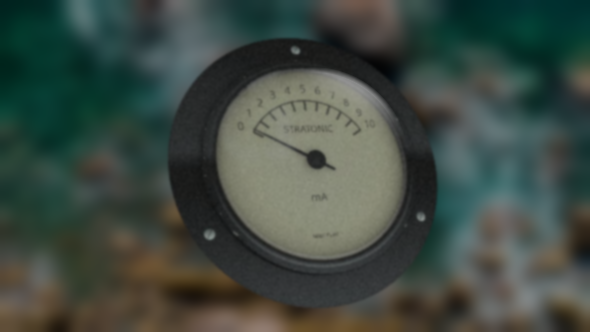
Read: 0 mA
